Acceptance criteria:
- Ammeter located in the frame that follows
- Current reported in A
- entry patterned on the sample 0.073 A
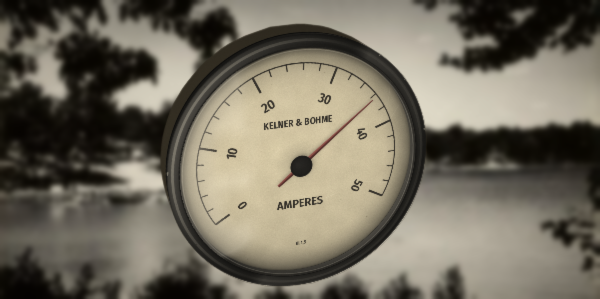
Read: 36 A
